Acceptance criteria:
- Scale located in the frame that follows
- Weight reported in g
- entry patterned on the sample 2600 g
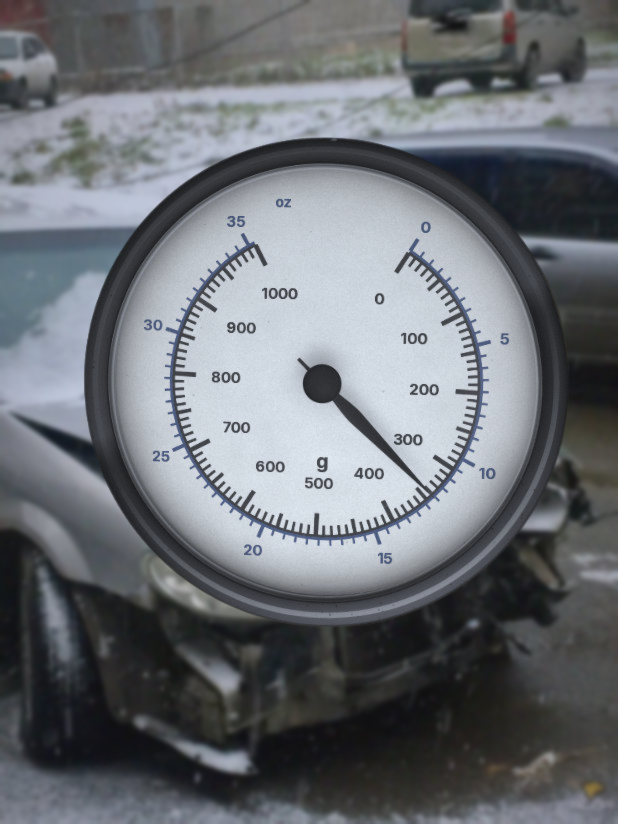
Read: 340 g
